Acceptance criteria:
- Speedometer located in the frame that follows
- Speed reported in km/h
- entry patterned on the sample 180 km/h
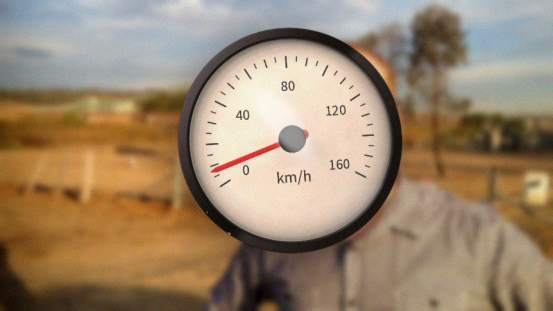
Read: 7.5 km/h
